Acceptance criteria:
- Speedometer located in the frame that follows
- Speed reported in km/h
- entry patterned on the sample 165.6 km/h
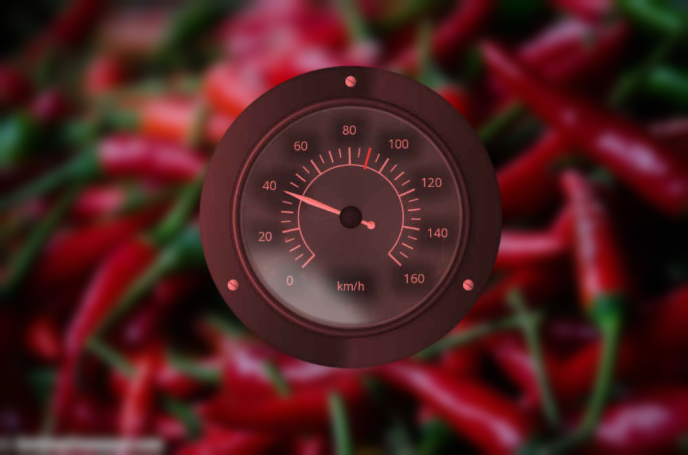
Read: 40 km/h
